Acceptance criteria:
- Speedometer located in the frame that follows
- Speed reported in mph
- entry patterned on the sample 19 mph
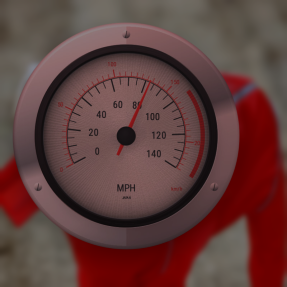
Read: 82.5 mph
